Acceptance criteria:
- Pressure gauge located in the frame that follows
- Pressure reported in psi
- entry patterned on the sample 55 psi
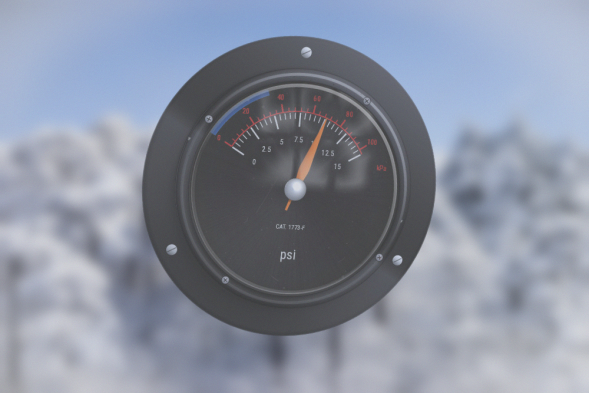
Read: 10 psi
